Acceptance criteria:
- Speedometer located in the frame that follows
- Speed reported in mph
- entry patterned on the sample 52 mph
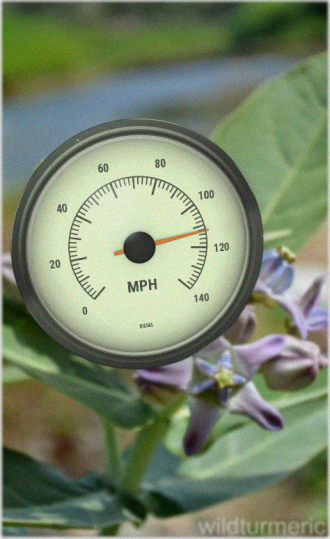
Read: 112 mph
